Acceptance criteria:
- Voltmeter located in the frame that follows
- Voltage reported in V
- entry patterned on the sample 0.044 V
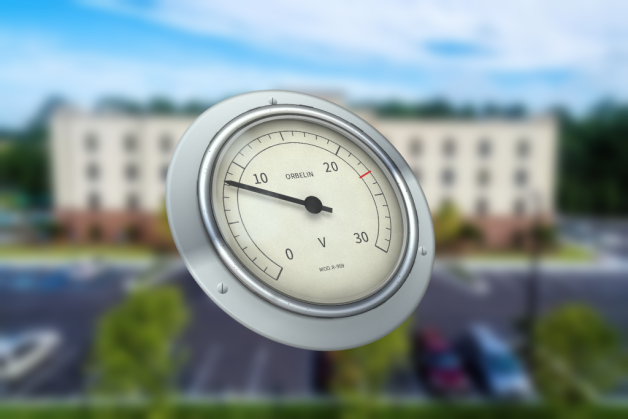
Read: 8 V
